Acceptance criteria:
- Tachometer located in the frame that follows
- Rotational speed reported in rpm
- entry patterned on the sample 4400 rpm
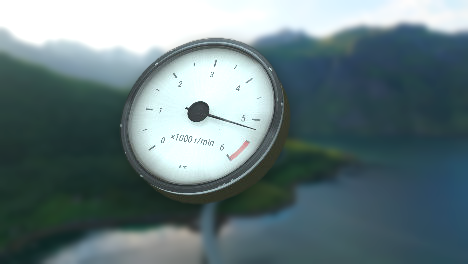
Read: 5250 rpm
